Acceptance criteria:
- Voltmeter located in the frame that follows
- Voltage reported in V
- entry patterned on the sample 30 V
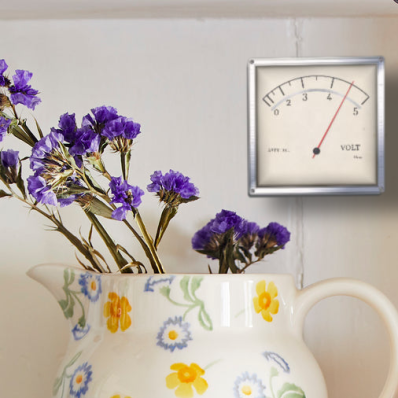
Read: 4.5 V
